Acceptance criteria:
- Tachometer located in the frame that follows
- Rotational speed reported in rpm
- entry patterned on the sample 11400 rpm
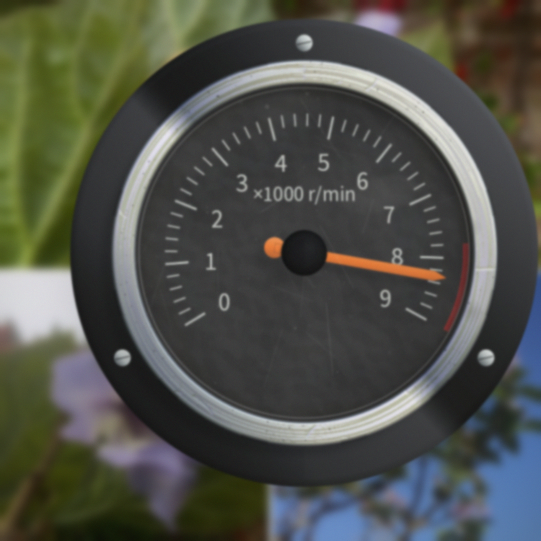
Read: 8300 rpm
